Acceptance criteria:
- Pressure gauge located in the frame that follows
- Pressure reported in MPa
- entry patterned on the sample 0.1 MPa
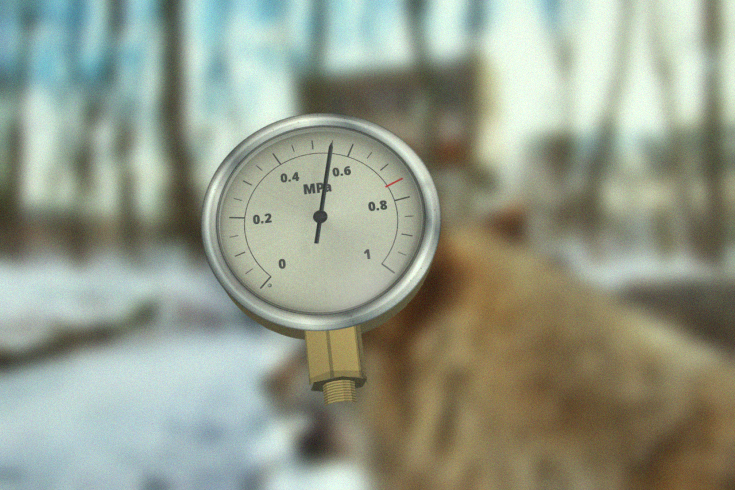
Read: 0.55 MPa
